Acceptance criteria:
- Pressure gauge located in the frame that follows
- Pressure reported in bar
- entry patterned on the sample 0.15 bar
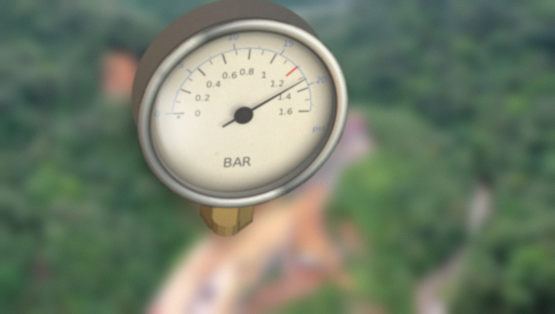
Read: 1.3 bar
